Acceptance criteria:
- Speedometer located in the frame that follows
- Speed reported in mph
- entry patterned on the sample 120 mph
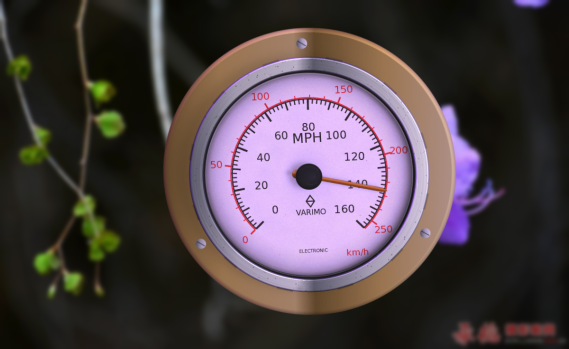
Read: 140 mph
